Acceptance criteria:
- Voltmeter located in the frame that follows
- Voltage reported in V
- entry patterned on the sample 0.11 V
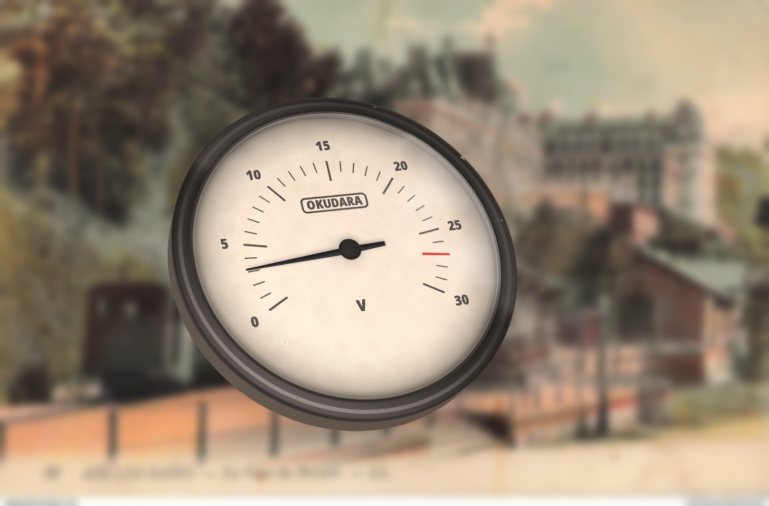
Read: 3 V
